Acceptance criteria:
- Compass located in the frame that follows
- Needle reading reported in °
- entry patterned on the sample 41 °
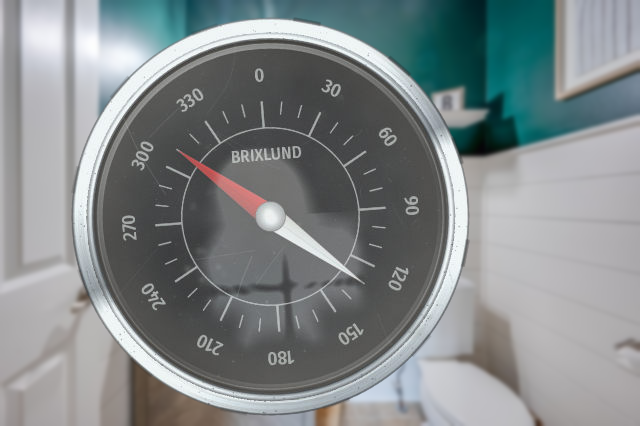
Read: 310 °
